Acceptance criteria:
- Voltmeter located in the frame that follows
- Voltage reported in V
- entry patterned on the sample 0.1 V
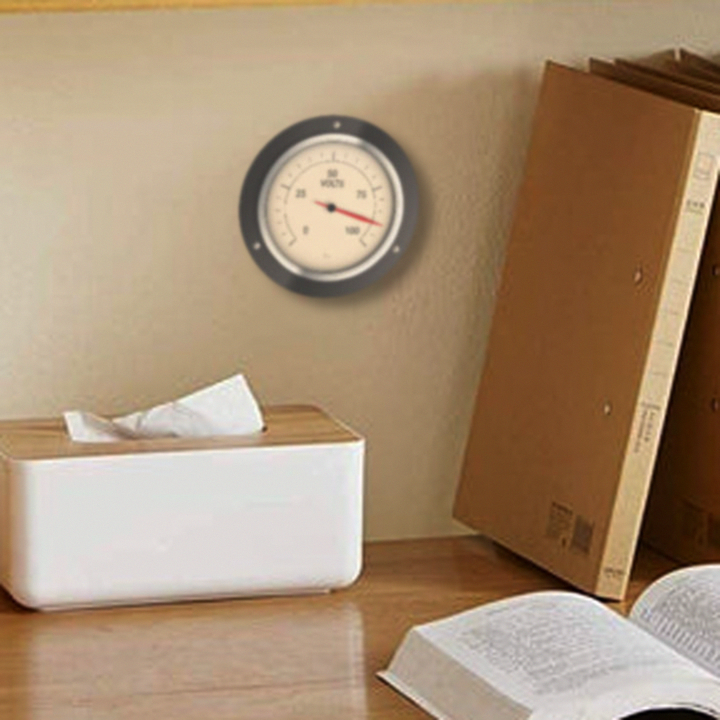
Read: 90 V
